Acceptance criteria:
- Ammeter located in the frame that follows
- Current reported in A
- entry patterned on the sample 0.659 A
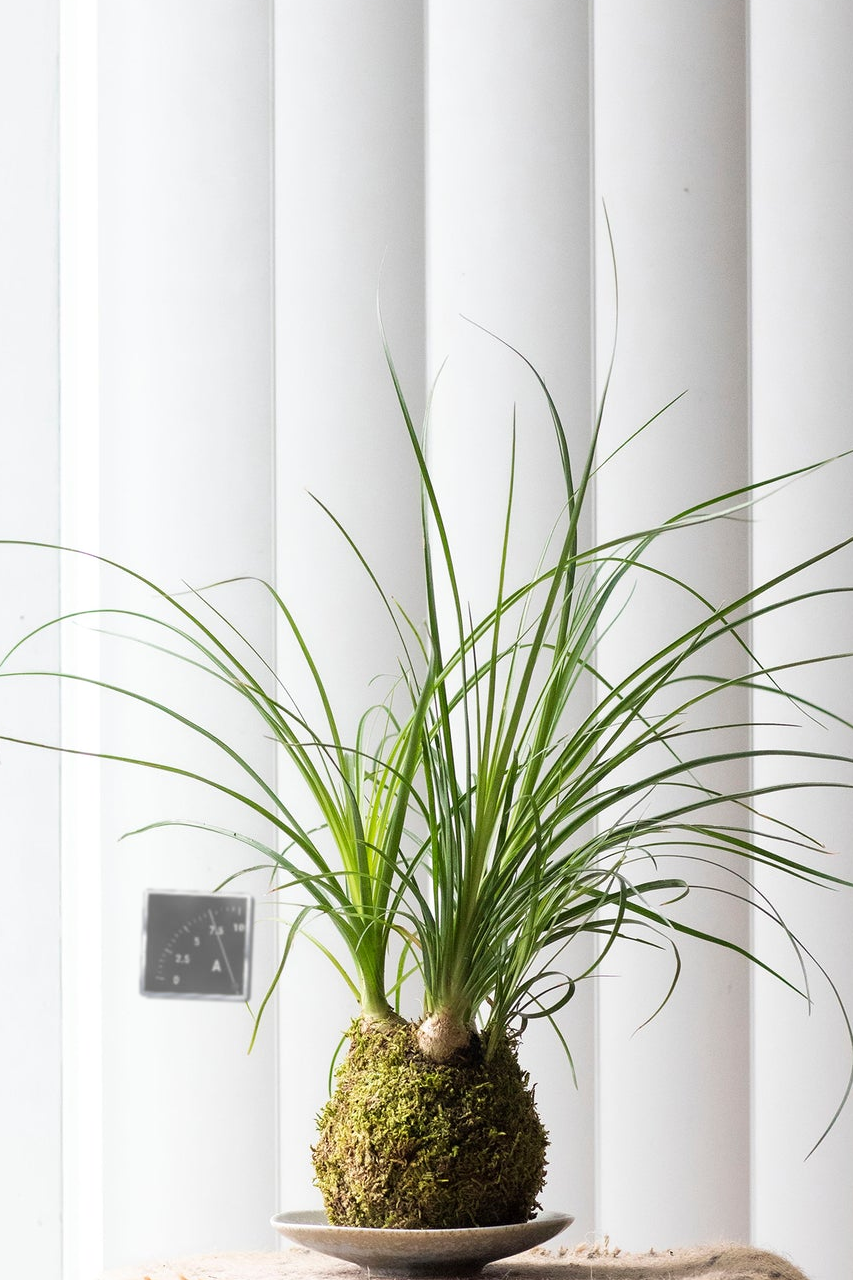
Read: 7.5 A
